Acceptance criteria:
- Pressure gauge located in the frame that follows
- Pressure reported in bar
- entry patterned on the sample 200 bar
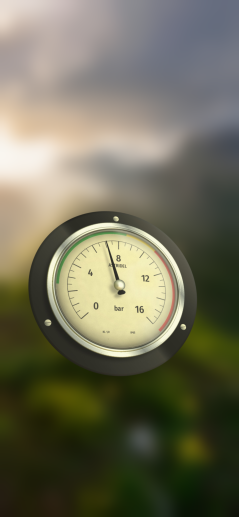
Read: 7 bar
